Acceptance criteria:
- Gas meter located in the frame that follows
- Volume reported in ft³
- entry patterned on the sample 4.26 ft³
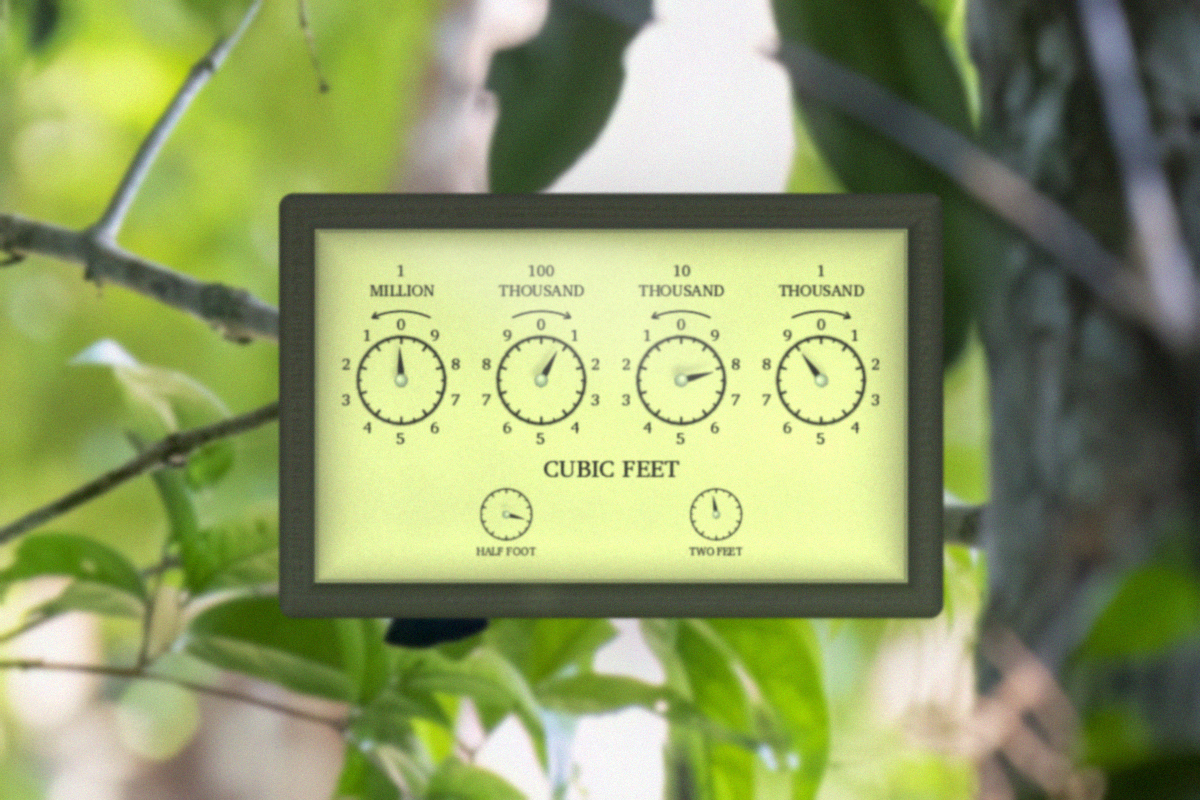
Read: 7900 ft³
